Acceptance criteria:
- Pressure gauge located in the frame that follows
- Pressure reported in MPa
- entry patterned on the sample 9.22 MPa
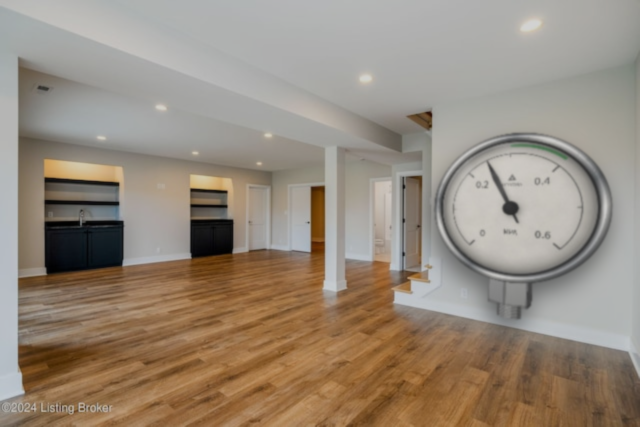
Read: 0.25 MPa
